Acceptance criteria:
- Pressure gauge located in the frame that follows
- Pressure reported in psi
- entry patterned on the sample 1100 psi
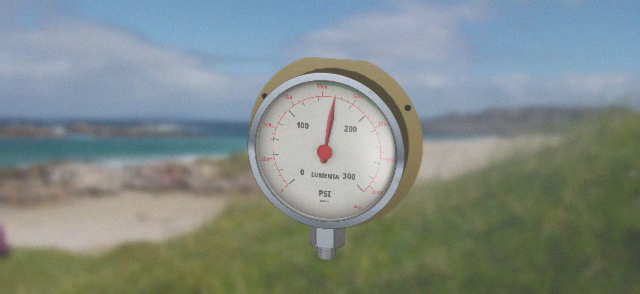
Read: 160 psi
